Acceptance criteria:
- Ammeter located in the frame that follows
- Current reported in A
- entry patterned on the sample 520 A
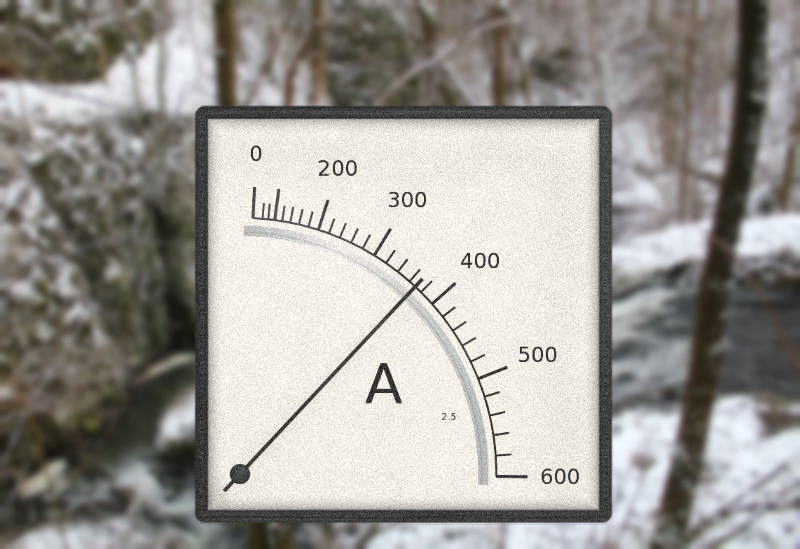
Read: 370 A
